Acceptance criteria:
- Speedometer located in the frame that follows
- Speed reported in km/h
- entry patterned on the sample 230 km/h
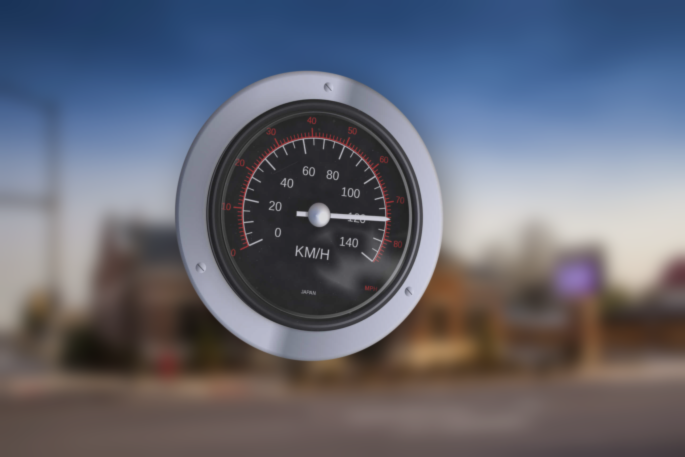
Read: 120 km/h
